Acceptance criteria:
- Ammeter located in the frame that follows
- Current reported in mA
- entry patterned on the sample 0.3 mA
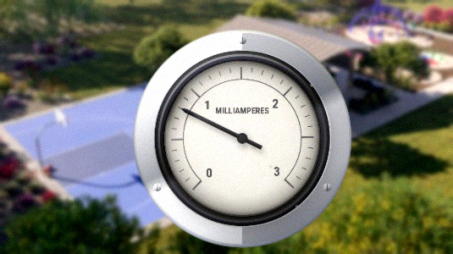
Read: 0.8 mA
